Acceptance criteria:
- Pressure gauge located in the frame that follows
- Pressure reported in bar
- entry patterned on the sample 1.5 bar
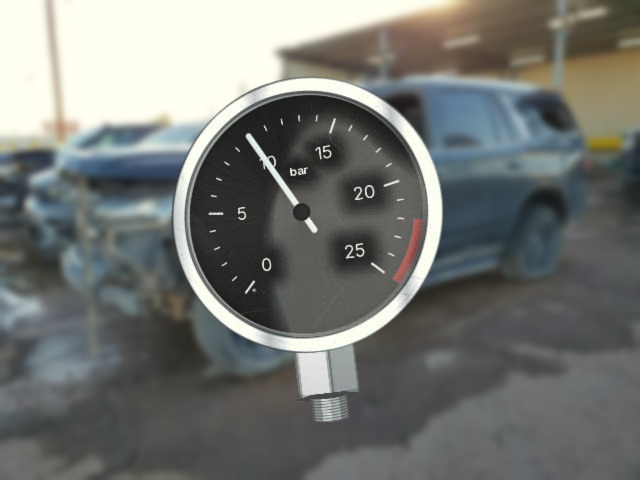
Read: 10 bar
